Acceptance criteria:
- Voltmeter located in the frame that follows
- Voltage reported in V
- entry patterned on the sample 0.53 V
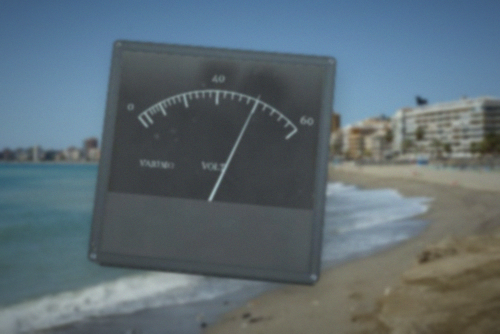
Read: 50 V
